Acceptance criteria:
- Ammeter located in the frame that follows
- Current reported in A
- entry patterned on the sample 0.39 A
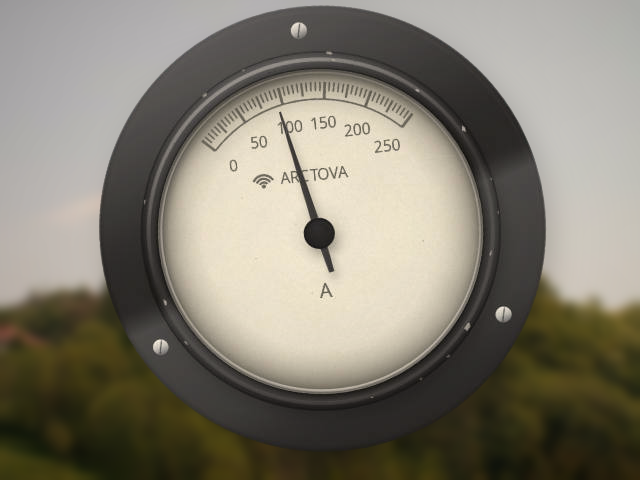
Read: 95 A
